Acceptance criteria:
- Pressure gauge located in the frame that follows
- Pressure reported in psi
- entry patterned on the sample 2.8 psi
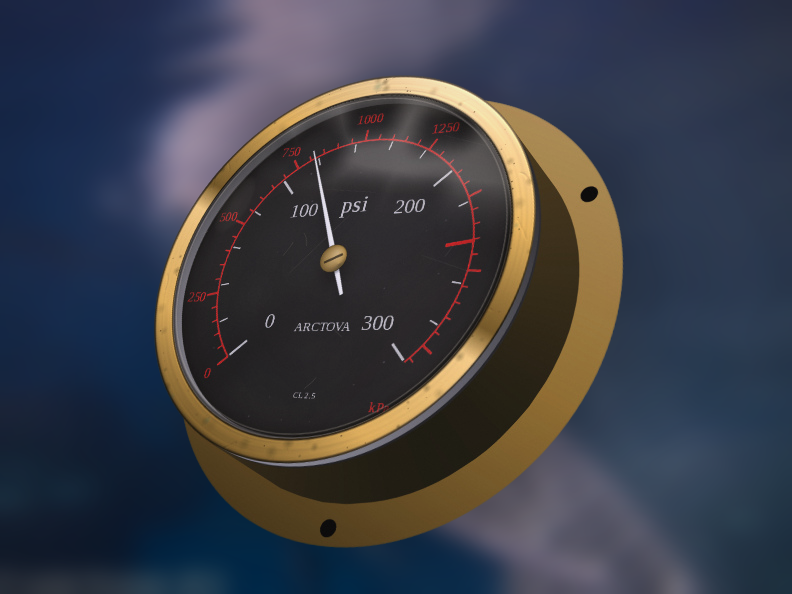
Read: 120 psi
